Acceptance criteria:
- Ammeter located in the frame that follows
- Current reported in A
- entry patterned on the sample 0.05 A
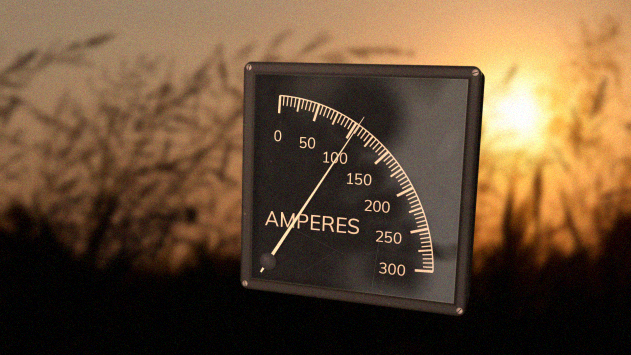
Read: 105 A
